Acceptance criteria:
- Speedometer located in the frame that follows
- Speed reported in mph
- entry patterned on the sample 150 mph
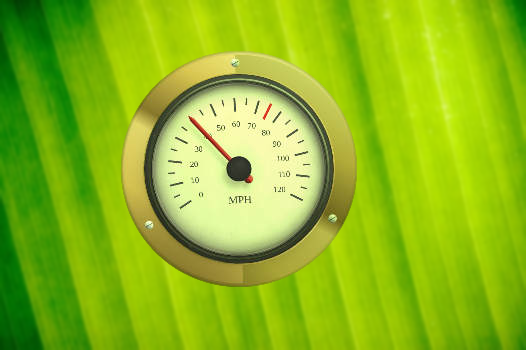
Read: 40 mph
